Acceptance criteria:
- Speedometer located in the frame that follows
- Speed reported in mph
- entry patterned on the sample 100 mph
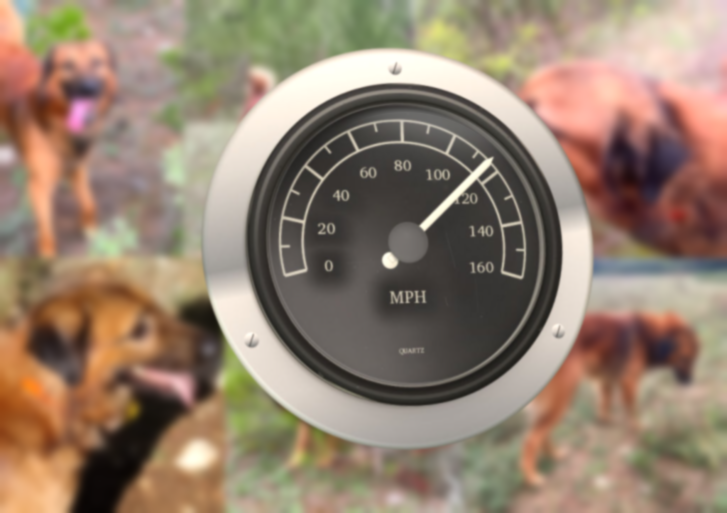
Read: 115 mph
